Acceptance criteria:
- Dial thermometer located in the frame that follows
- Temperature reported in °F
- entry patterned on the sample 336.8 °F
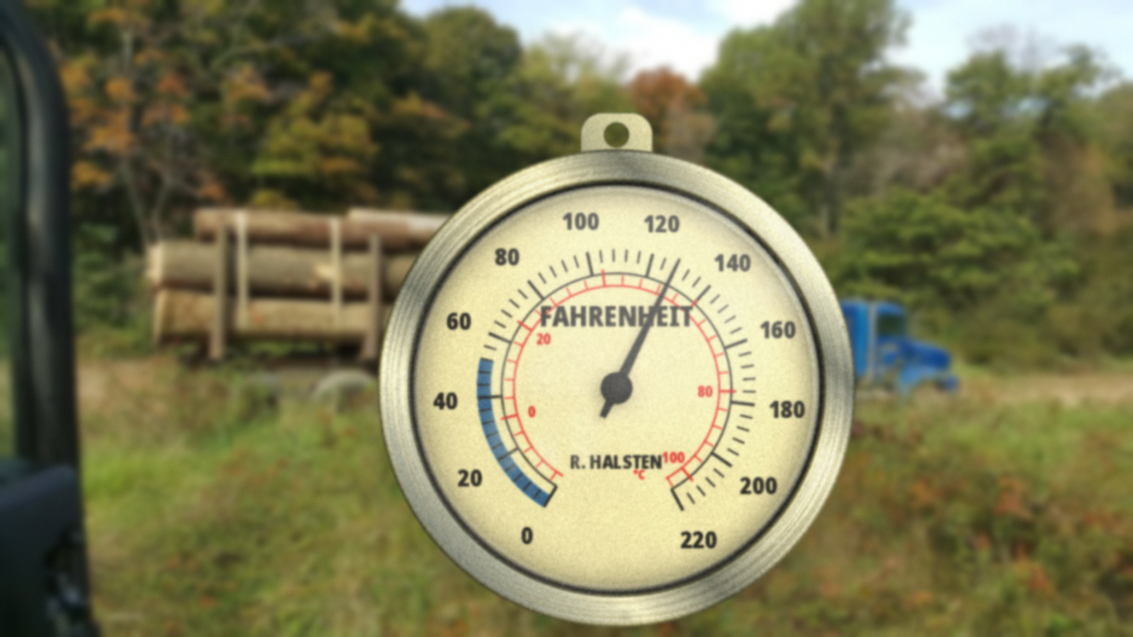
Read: 128 °F
